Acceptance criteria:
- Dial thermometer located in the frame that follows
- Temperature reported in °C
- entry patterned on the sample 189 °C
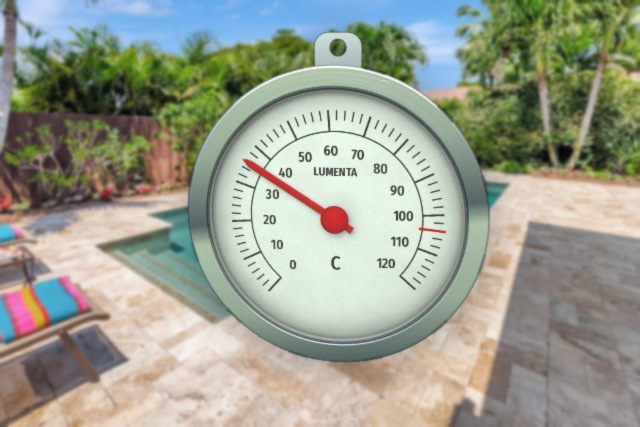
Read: 36 °C
